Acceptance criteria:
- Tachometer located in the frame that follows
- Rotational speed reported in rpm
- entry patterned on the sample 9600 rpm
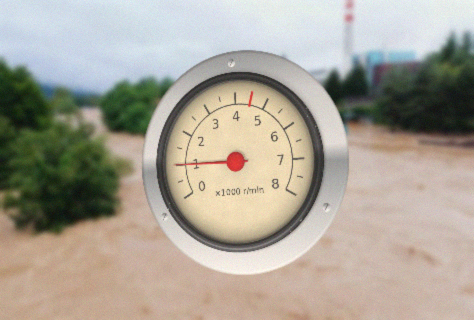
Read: 1000 rpm
